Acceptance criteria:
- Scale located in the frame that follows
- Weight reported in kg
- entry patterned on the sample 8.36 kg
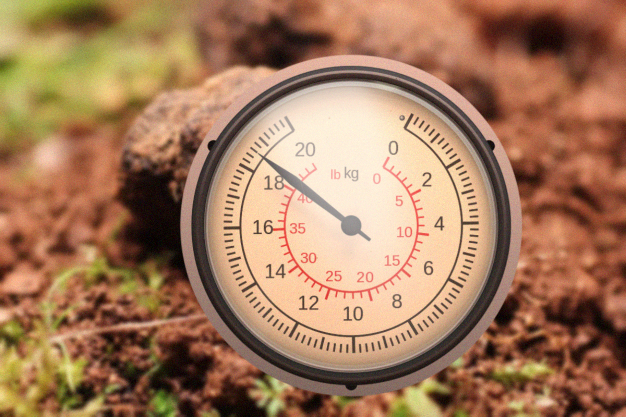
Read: 18.6 kg
